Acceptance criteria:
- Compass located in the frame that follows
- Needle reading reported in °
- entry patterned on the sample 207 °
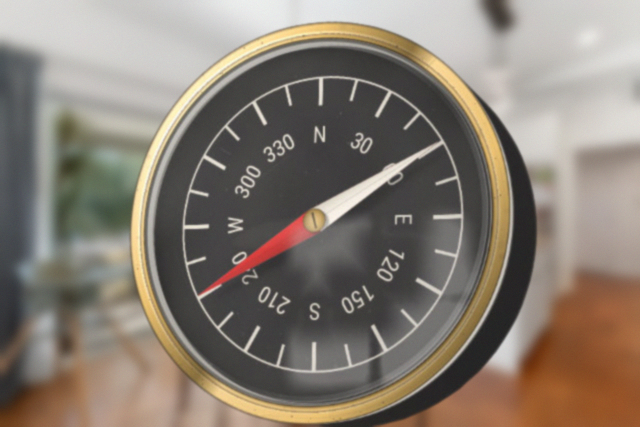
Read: 240 °
